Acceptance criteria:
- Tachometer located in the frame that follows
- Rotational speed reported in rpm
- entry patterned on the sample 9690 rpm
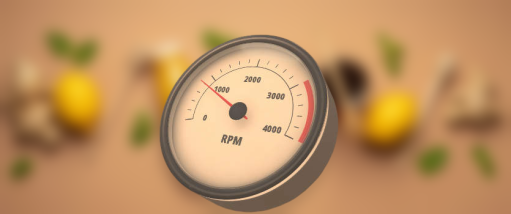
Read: 800 rpm
